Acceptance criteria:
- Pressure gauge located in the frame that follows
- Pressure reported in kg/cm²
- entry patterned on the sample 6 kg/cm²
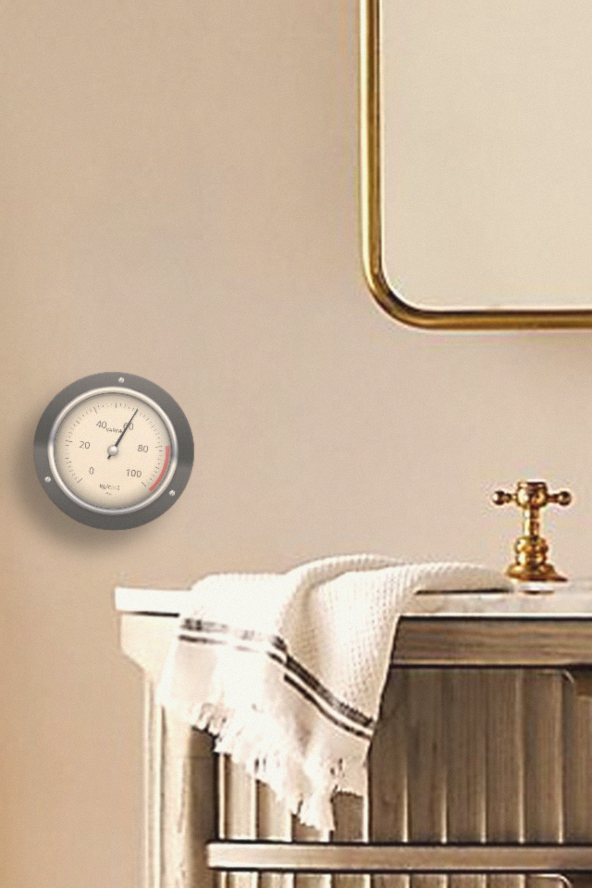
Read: 60 kg/cm²
